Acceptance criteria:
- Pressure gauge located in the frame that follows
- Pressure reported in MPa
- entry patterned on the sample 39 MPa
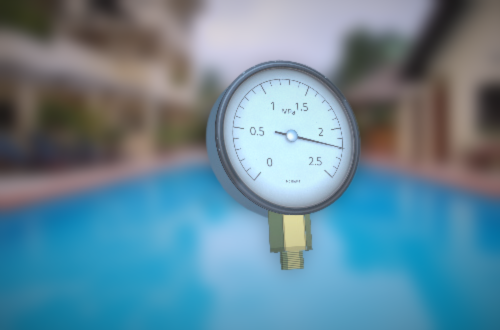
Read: 2.2 MPa
